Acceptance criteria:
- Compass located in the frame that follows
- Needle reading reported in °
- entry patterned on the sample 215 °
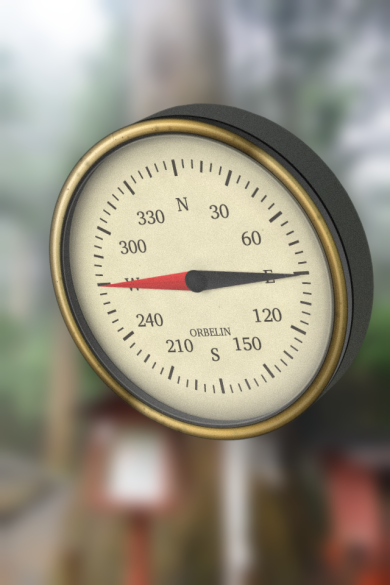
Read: 270 °
